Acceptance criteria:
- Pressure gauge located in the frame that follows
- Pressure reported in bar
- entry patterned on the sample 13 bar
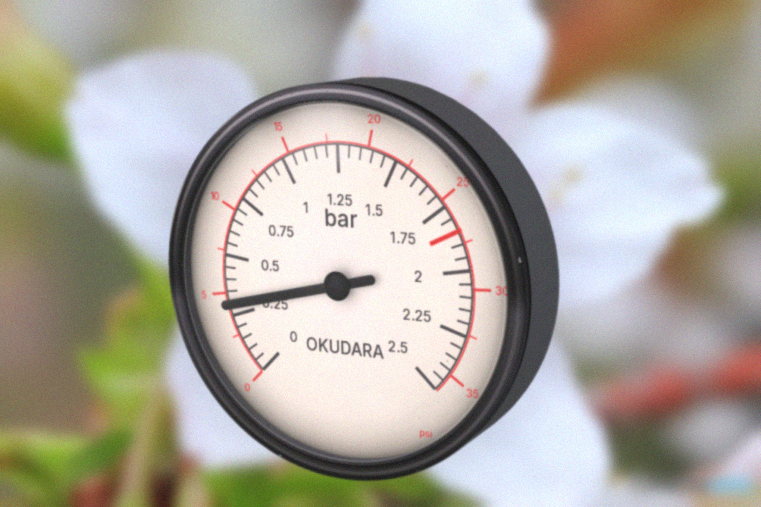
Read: 0.3 bar
